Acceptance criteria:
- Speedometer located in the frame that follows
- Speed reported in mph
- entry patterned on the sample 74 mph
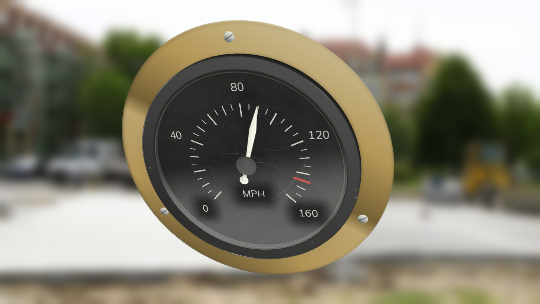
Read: 90 mph
